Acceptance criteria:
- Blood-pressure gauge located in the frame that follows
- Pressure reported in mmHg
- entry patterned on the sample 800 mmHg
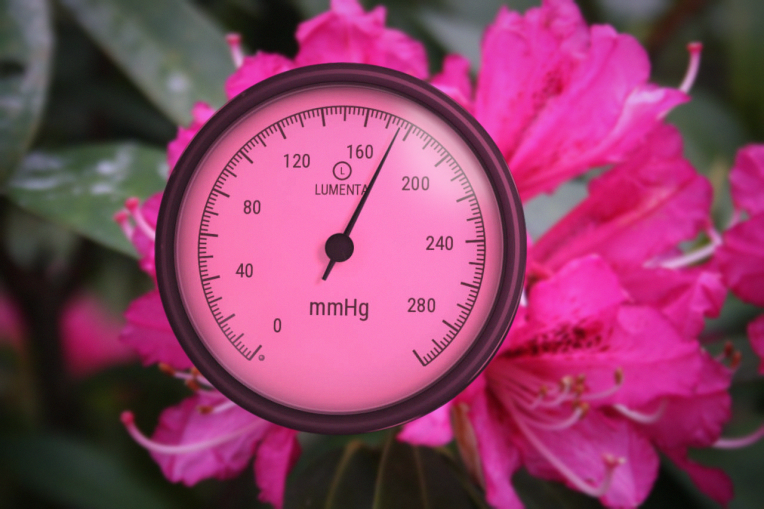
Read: 176 mmHg
